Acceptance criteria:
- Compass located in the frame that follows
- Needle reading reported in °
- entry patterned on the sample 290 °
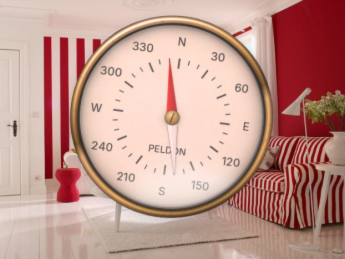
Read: 350 °
